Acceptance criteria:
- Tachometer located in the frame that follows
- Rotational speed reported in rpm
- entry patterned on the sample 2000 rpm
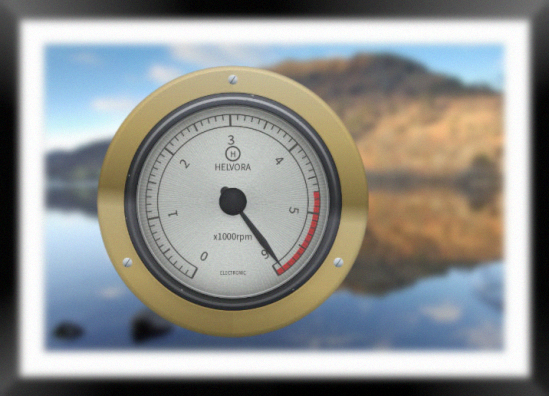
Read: 5900 rpm
